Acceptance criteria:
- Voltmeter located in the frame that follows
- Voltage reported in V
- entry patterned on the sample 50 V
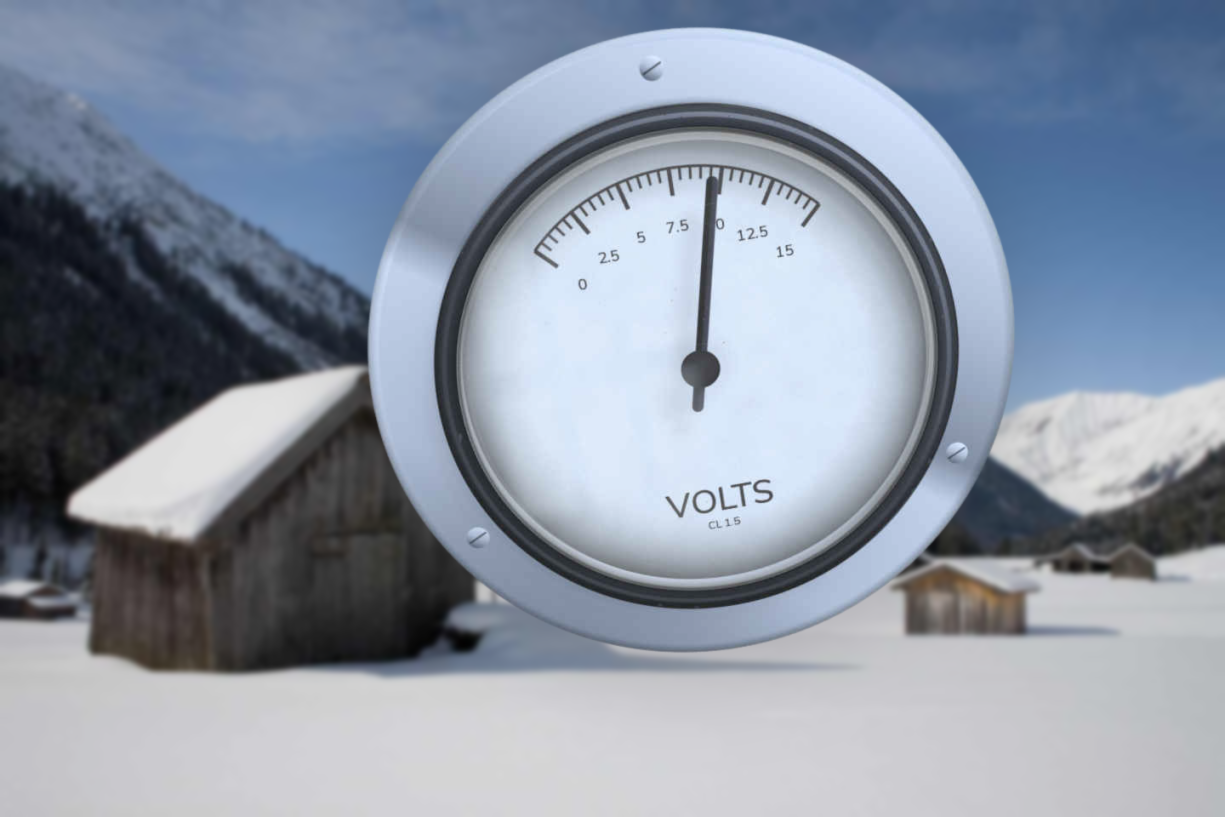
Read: 9.5 V
